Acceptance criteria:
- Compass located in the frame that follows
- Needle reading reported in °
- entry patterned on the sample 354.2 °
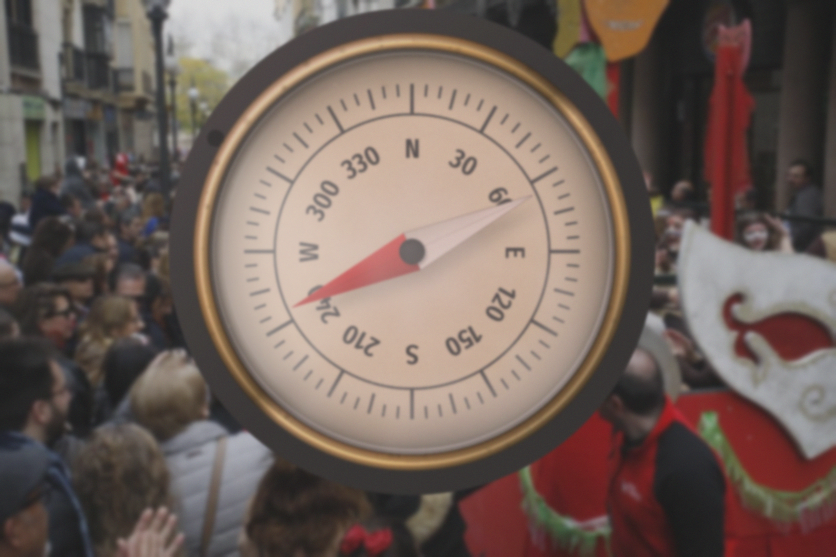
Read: 245 °
